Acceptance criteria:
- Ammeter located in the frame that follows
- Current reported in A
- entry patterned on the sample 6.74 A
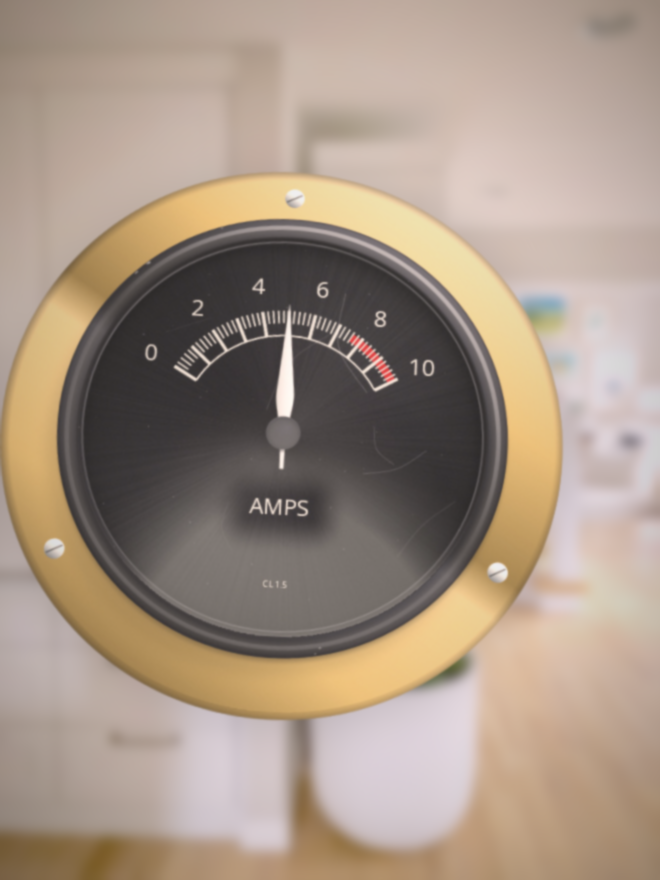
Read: 5 A
